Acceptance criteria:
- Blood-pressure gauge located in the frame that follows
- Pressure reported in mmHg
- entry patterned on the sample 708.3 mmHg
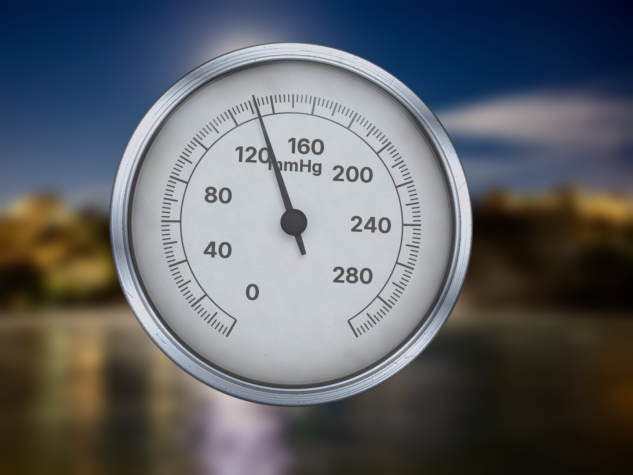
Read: 132 mmHg
